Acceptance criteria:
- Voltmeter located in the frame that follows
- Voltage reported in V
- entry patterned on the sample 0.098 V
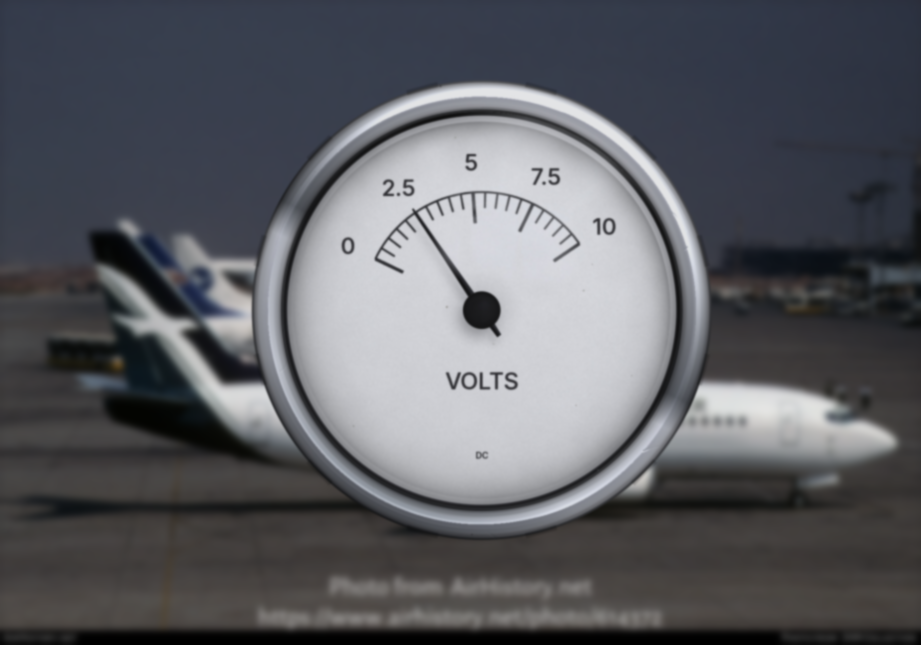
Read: 2.5 V
